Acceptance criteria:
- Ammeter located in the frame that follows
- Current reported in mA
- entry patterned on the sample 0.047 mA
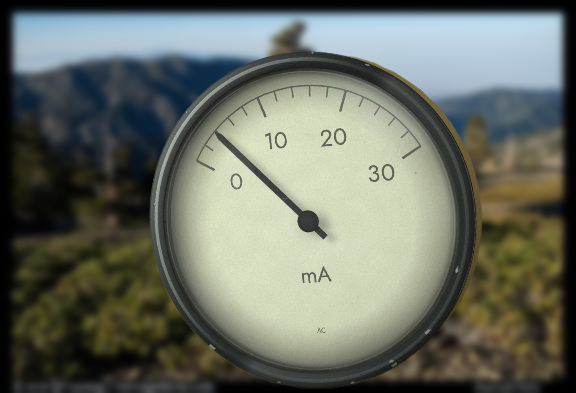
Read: 4 mA
